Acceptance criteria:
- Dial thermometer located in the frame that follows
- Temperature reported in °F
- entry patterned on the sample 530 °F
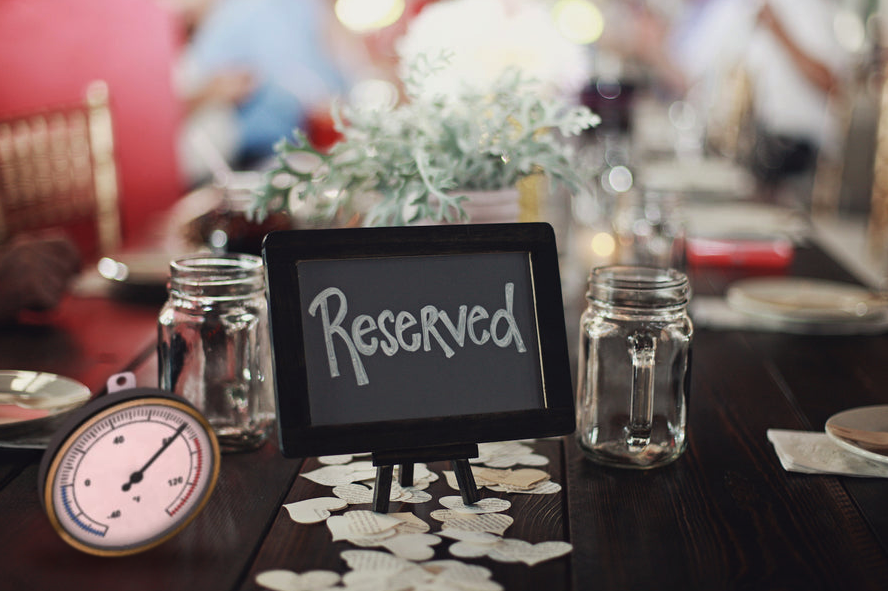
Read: 80 °F
